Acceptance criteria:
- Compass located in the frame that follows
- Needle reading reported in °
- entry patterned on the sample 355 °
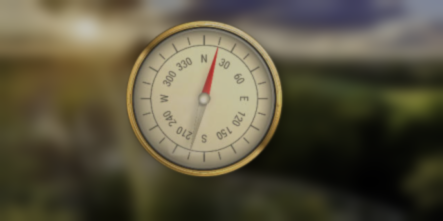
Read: 15 °
